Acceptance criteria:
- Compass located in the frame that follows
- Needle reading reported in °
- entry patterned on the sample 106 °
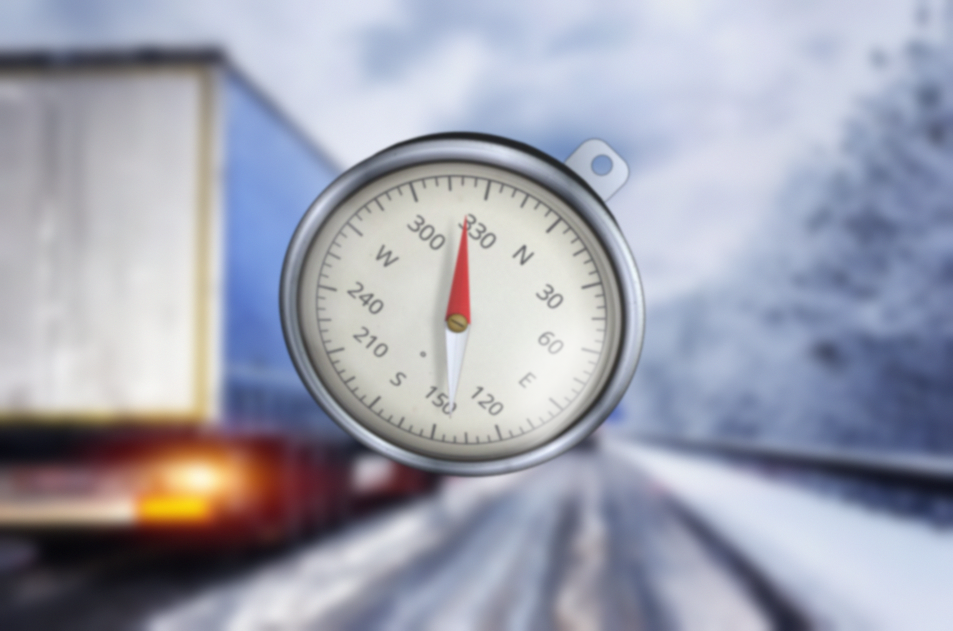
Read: 322.5 °
